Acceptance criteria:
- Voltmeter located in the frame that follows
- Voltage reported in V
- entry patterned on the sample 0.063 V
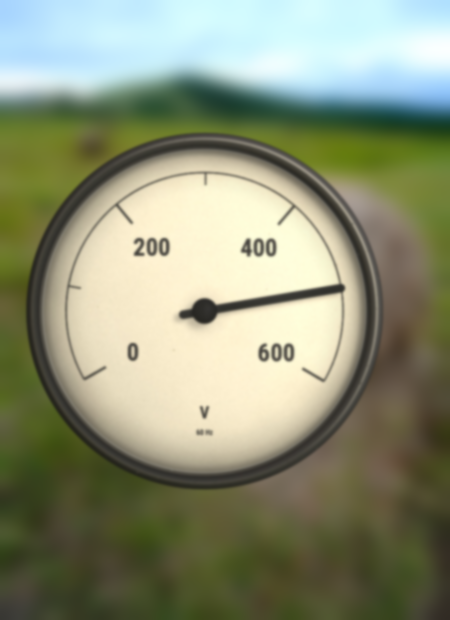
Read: 500 V
